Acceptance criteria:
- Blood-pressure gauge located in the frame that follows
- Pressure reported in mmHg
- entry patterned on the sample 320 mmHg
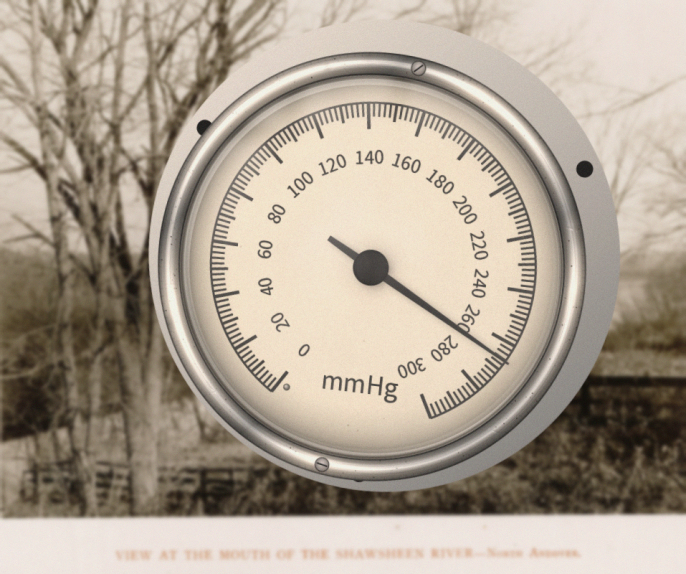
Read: 266 mmHg
